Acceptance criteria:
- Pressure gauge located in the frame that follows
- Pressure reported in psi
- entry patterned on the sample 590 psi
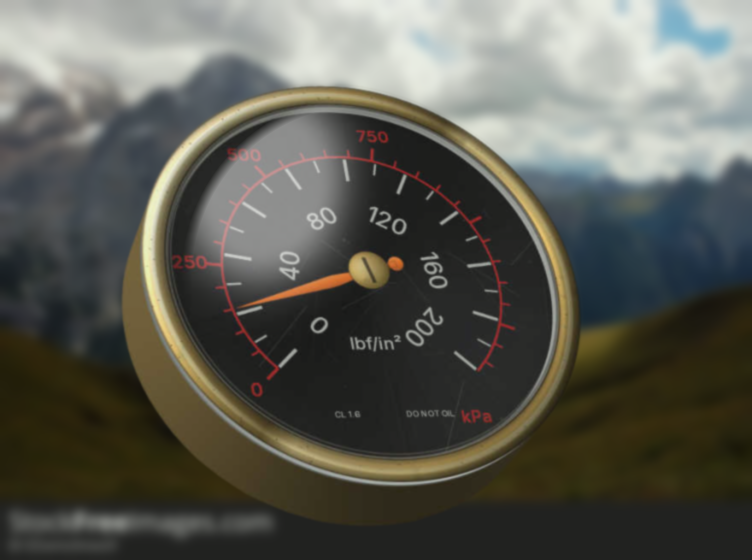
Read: 20 psi
